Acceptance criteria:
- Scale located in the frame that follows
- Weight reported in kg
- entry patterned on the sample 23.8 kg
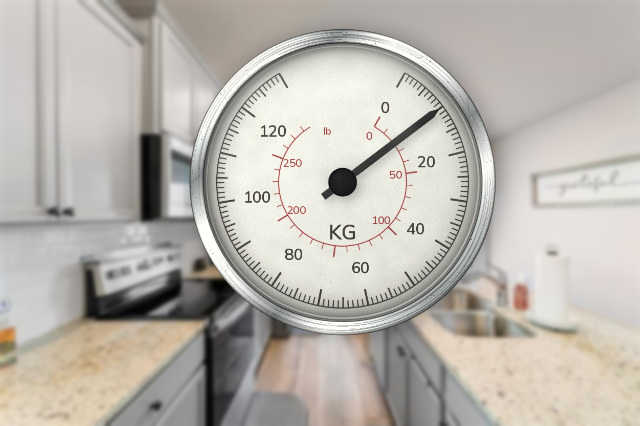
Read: 10 kg
